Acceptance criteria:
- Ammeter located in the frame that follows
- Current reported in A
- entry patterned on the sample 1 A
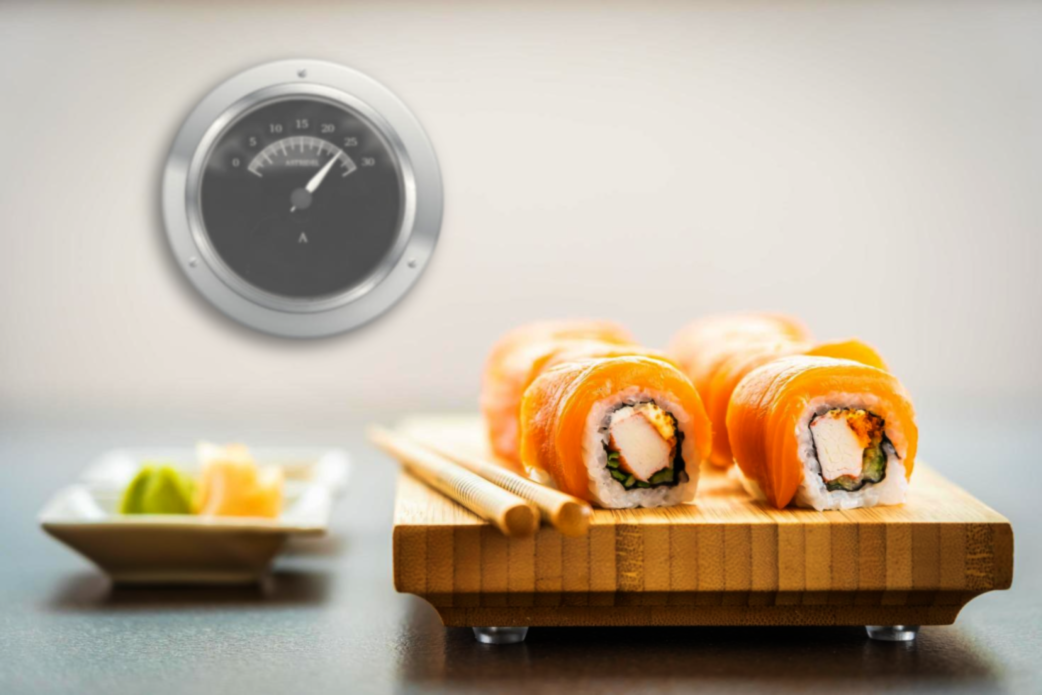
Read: 25 A
